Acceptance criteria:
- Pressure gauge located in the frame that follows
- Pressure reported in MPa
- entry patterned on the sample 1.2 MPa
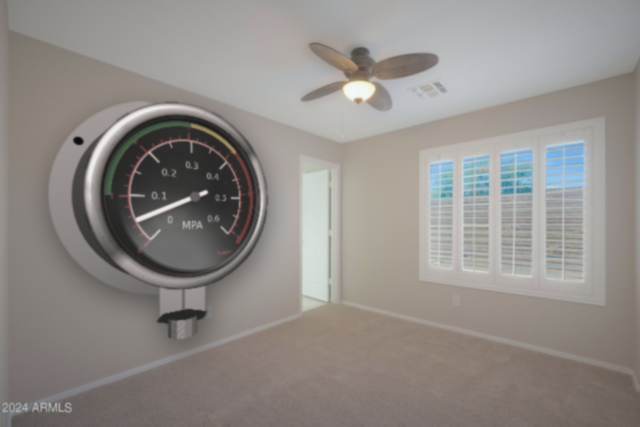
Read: 0.05 MPa
